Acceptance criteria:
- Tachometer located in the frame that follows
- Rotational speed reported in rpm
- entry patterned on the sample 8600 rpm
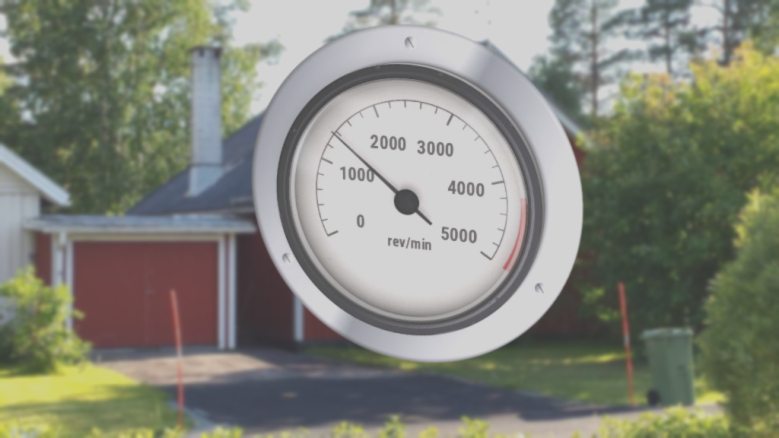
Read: 1400 rpm
